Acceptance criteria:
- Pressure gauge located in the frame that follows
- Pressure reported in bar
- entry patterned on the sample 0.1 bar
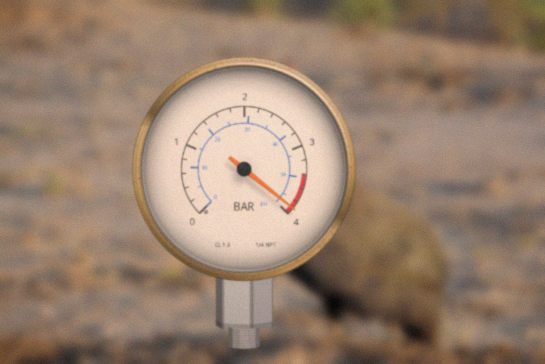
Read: 3.9 bar
